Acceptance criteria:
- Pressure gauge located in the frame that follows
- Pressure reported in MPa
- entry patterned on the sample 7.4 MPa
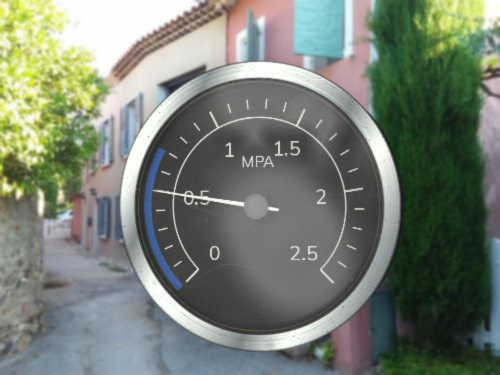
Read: 0.5 MPa
